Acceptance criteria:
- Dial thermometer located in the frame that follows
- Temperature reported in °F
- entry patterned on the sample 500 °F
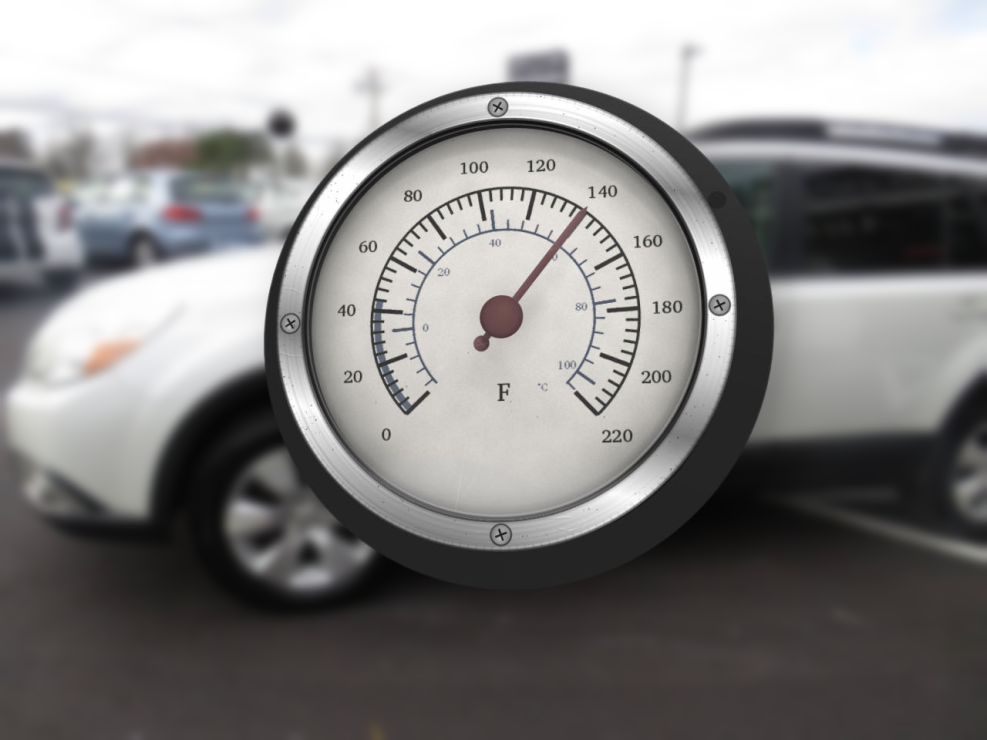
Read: 140 °F
